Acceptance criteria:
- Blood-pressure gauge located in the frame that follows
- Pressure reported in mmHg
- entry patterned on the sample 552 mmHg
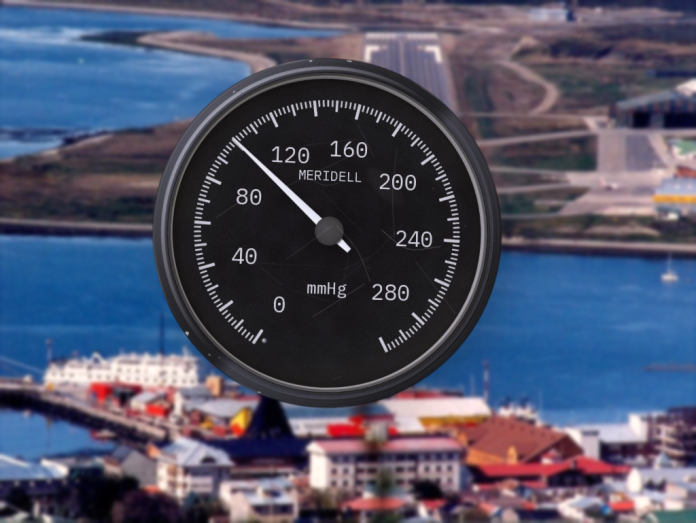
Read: 100 mmHg
